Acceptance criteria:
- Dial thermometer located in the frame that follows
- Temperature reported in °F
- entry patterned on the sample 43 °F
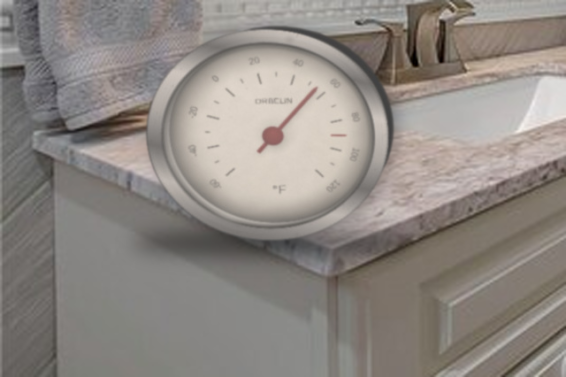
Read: 55 °F
